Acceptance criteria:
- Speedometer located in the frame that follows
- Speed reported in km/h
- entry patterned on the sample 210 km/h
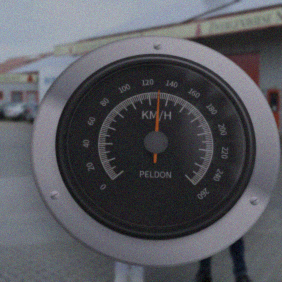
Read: 130 km/h
